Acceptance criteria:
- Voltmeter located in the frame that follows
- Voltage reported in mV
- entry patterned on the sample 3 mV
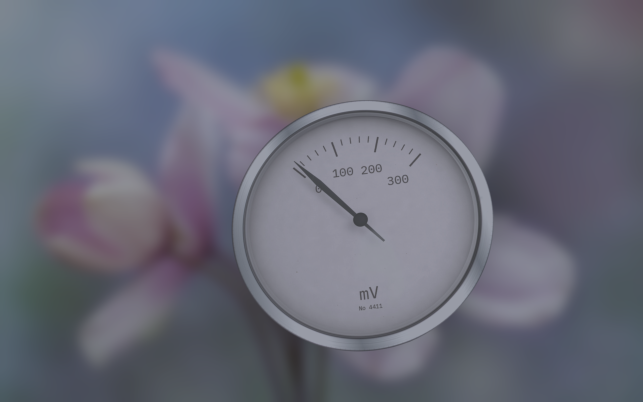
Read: 10 mV
